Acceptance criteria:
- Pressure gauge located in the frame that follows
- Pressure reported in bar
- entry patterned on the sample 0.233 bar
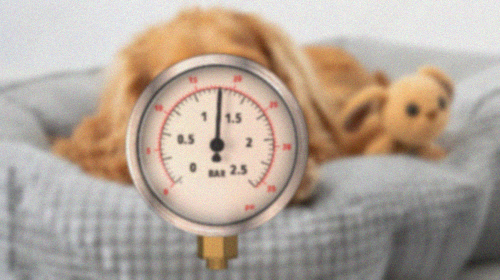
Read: 1.25 bar
